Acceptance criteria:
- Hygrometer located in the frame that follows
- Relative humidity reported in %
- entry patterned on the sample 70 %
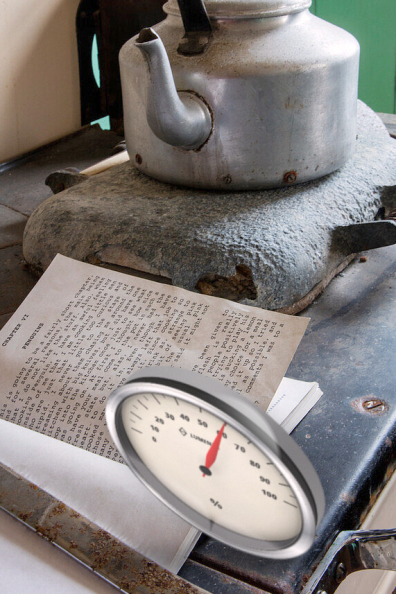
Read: 60 %
